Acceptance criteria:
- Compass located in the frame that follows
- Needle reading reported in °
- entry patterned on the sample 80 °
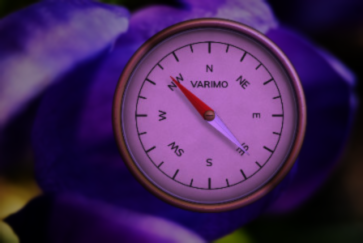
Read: 315 °
